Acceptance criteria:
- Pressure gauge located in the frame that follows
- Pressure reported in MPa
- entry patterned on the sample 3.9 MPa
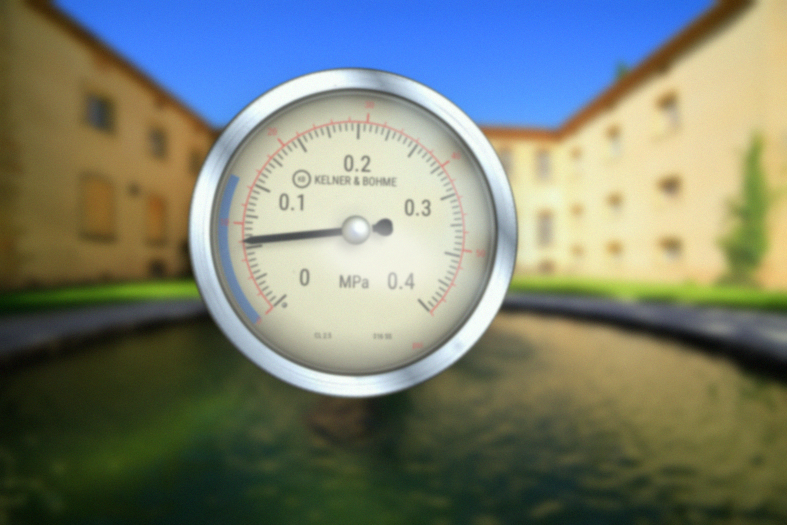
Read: 0.055 MPa
